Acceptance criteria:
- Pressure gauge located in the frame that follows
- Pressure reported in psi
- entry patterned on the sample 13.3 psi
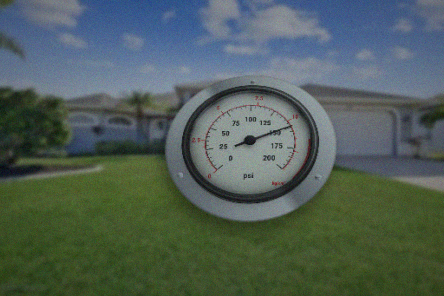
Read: 150 psi
